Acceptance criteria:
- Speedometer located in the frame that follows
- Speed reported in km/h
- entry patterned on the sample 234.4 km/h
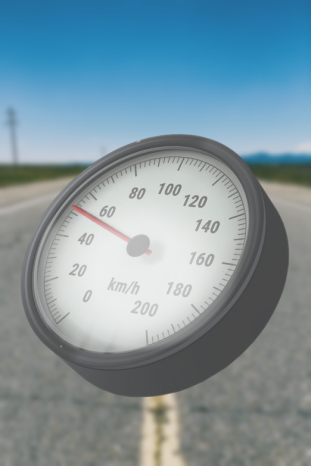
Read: 52 km/h
